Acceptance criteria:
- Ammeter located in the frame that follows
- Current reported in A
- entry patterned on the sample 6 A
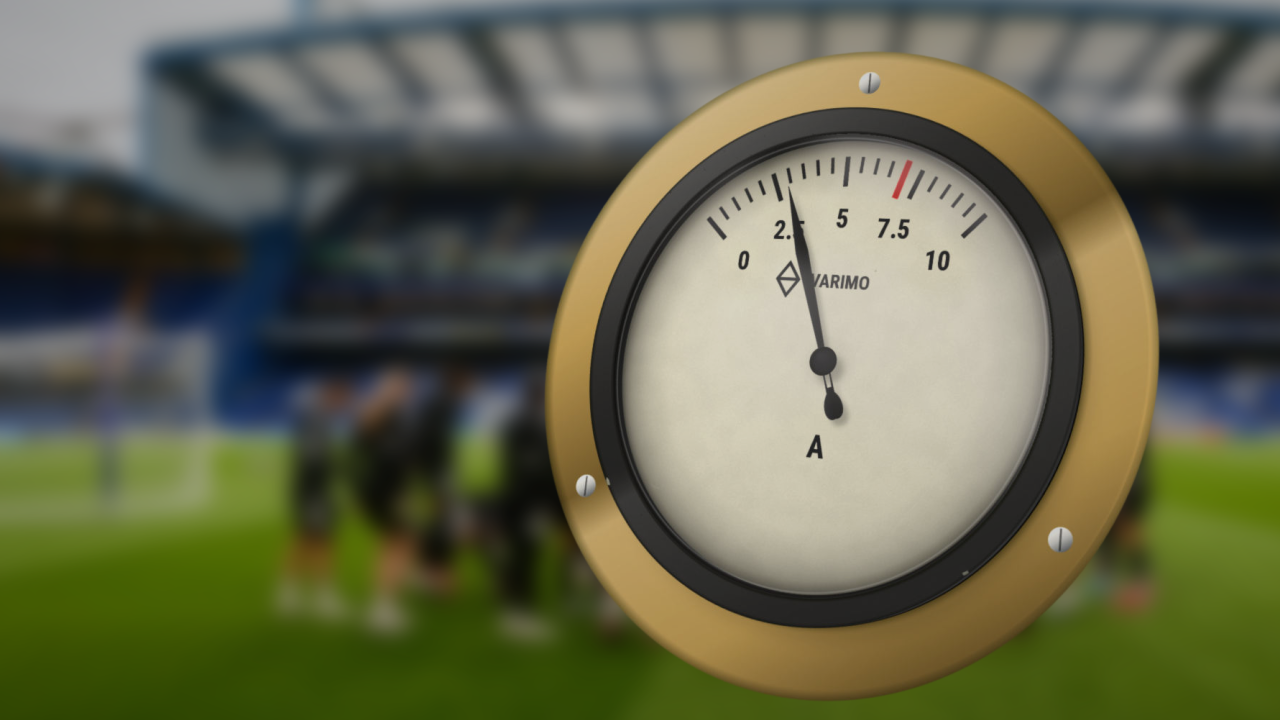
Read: 3 A
